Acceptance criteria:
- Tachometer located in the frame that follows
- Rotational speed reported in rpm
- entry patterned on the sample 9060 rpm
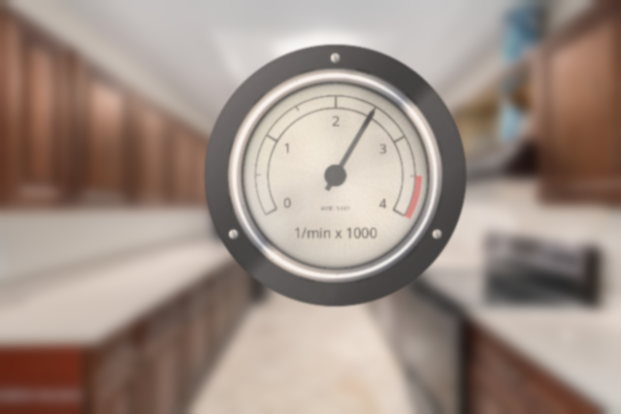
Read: 2500 rpm
